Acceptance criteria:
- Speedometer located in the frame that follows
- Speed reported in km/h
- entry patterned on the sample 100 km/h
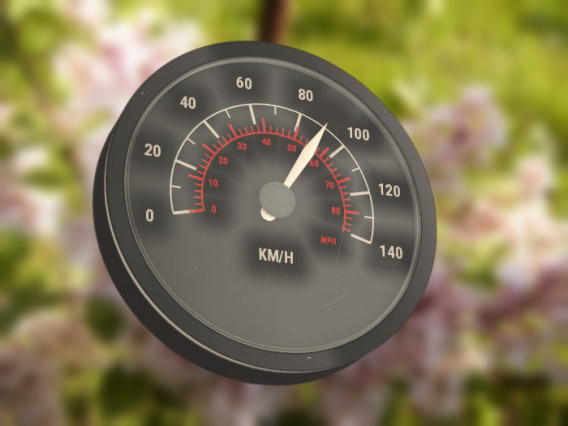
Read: 90 km/h
